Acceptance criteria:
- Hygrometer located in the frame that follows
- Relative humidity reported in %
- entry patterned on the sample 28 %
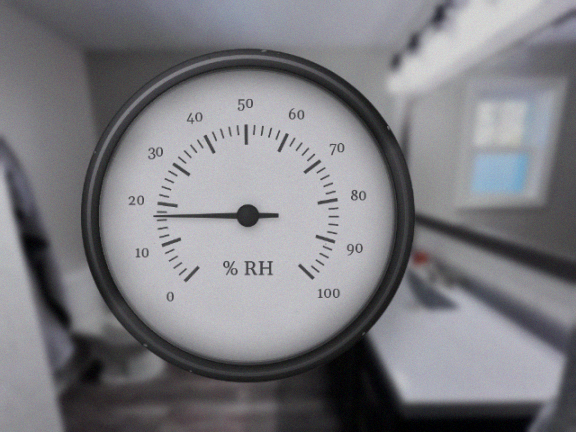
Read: 17 %
